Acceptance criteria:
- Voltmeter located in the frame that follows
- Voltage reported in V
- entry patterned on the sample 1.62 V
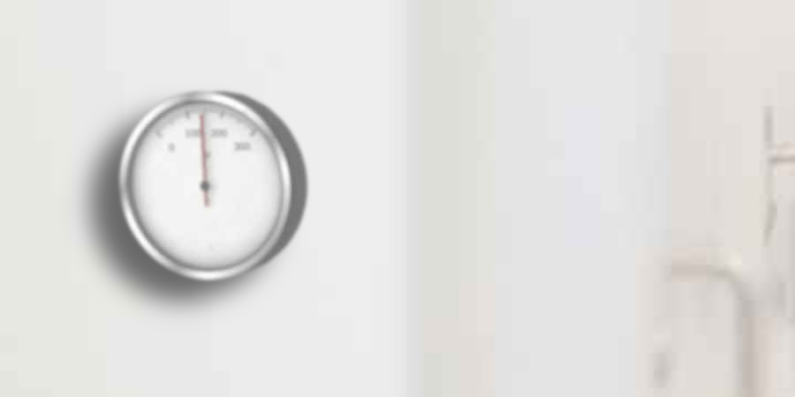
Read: 150 V
